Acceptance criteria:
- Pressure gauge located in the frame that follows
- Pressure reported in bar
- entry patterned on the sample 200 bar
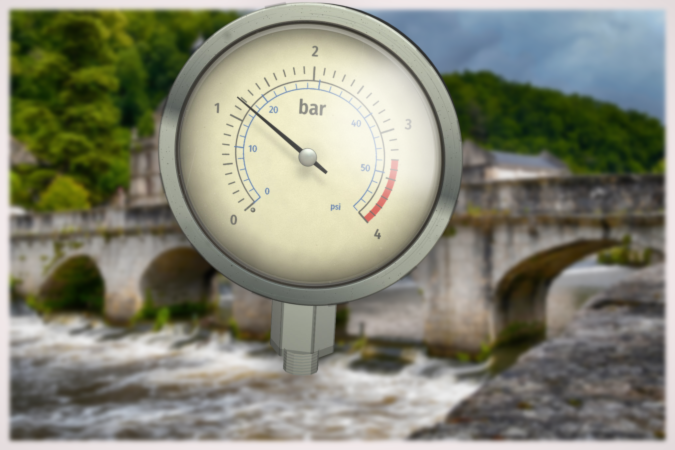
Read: 1.2 bar
